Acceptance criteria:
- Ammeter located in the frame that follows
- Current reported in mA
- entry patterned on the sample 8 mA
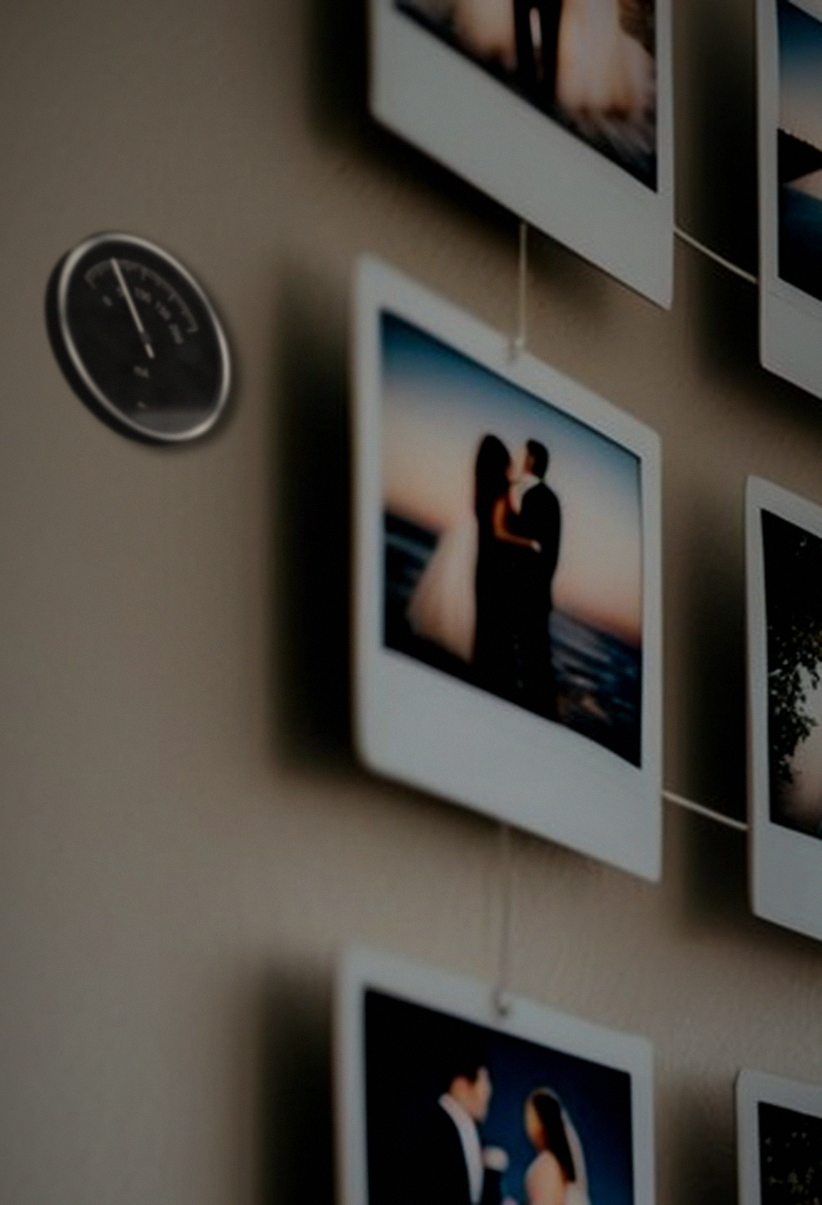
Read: 50 mA
